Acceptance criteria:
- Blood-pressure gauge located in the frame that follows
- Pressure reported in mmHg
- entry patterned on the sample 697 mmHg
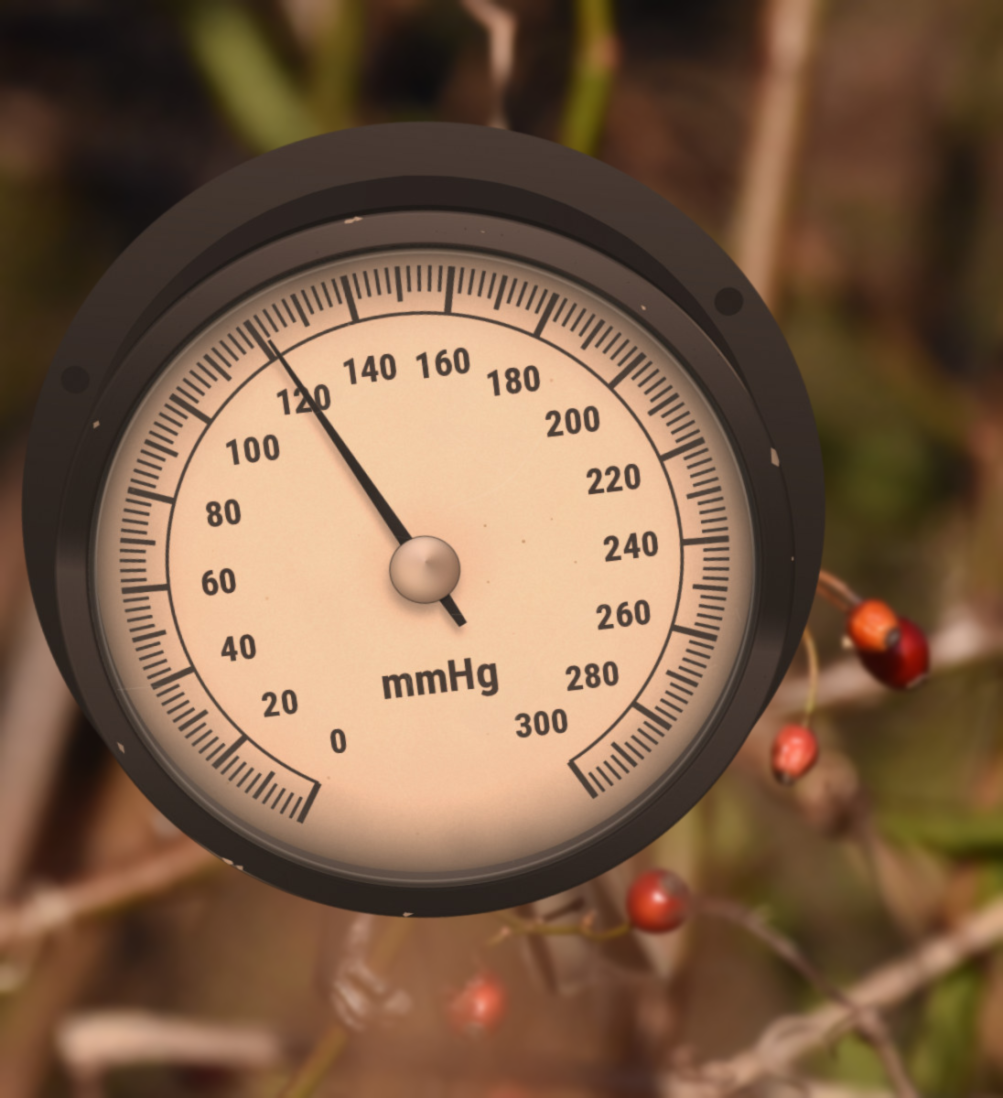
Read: 122 mmHg
